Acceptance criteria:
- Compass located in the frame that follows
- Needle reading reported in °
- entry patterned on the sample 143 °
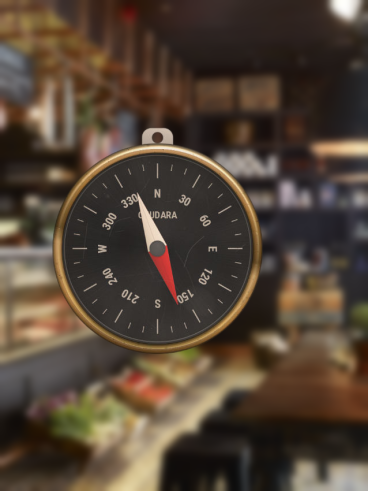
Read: 160 °
